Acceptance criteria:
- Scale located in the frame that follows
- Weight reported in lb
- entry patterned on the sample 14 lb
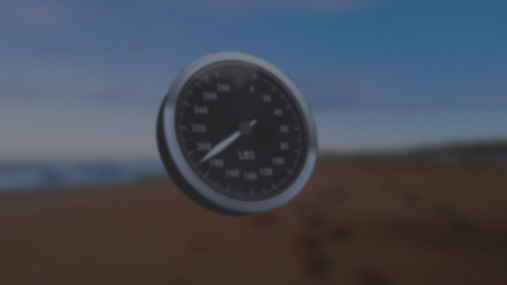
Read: 190 lb
